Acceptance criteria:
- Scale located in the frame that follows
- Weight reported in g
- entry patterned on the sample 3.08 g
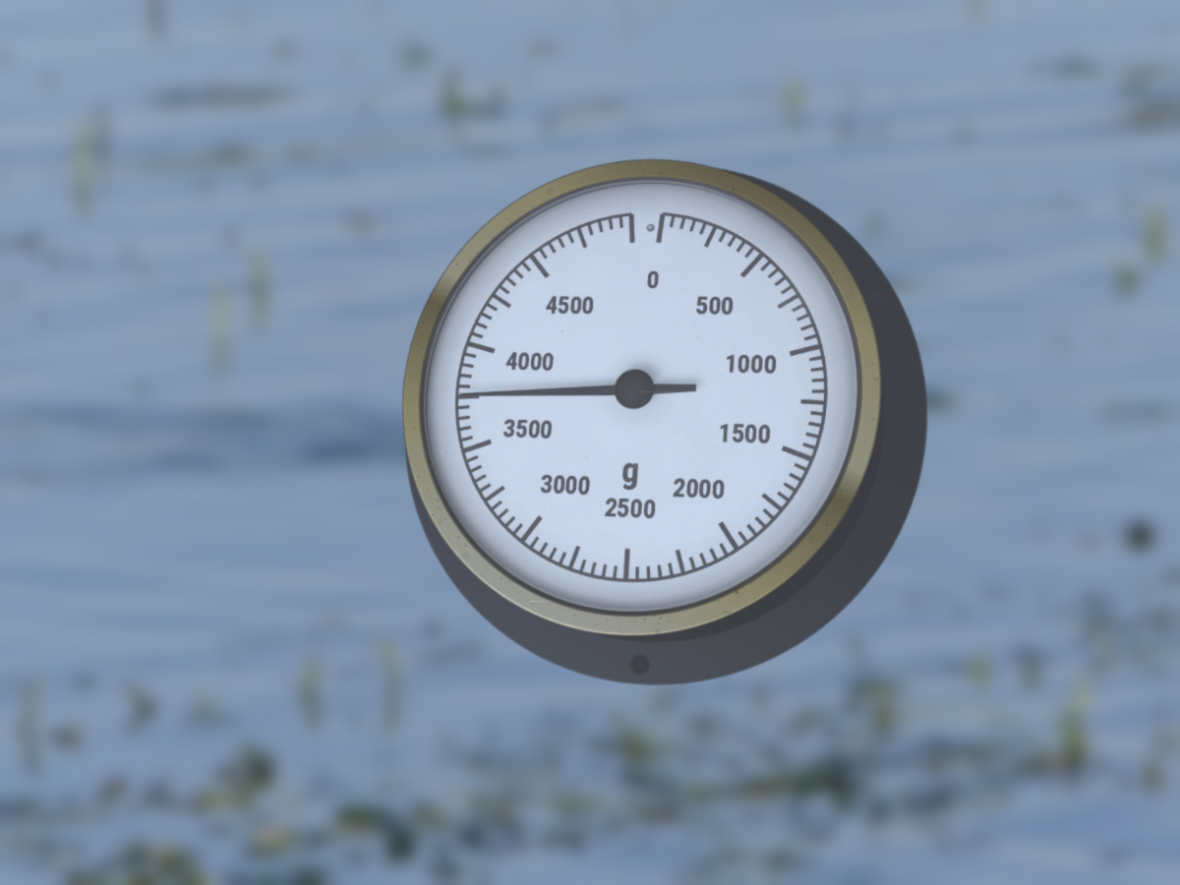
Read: 3750 g
